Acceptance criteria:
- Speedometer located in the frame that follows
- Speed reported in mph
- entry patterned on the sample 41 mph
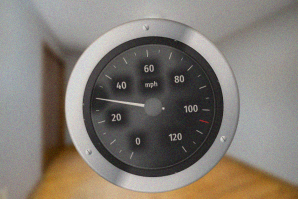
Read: 30 mph
